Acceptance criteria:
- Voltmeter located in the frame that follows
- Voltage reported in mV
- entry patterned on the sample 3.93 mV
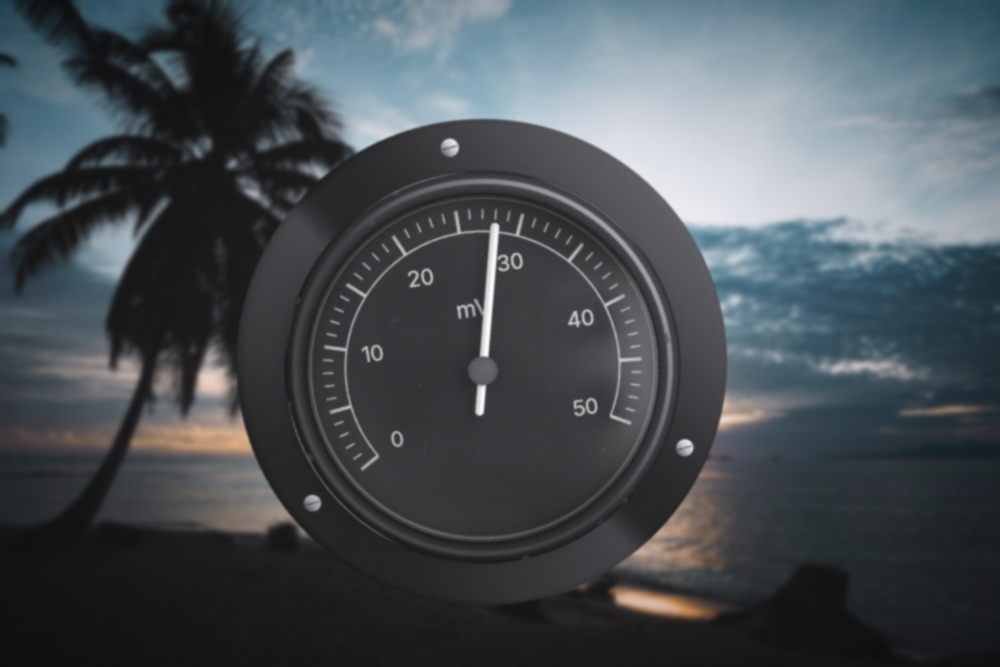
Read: 28 mV
